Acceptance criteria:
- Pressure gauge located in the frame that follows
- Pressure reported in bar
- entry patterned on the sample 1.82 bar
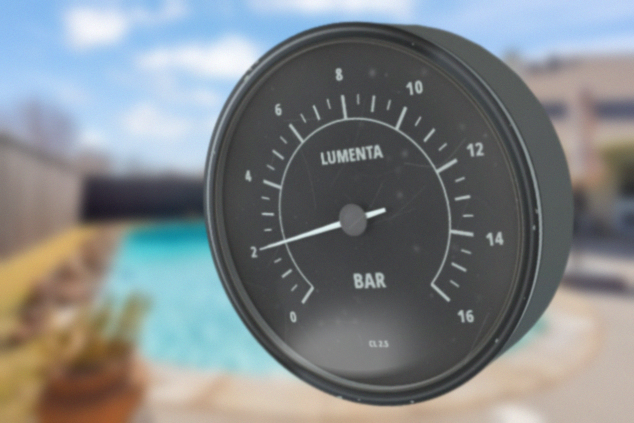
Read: 2 bar
